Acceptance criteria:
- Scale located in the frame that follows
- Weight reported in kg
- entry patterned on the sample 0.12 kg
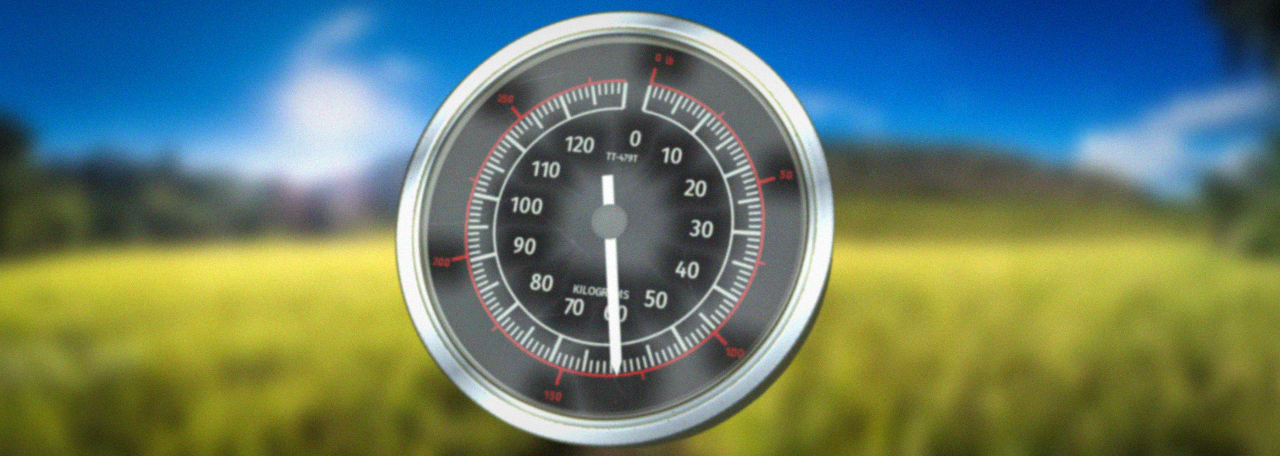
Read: 60 kg
